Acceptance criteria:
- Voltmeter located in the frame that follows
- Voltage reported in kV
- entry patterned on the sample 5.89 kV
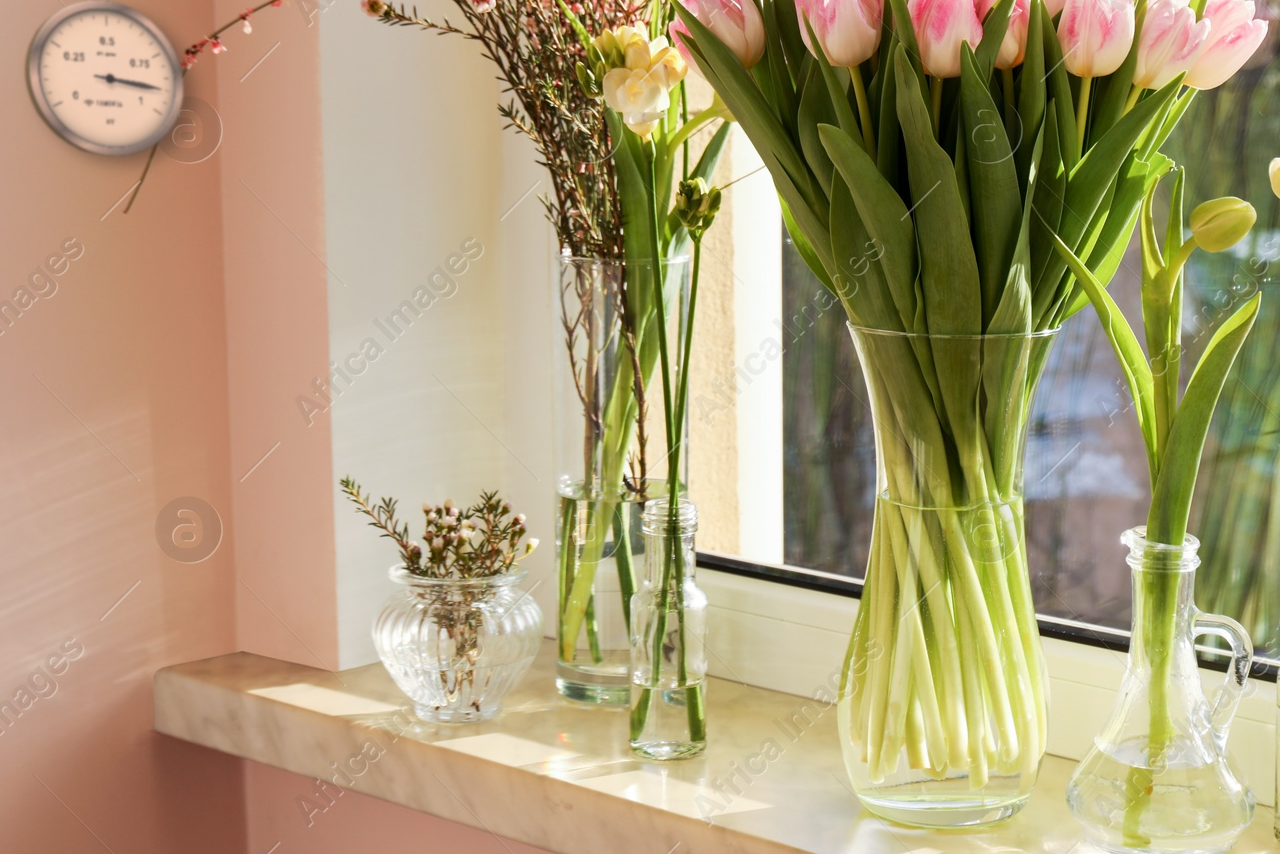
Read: 0.9 kV
